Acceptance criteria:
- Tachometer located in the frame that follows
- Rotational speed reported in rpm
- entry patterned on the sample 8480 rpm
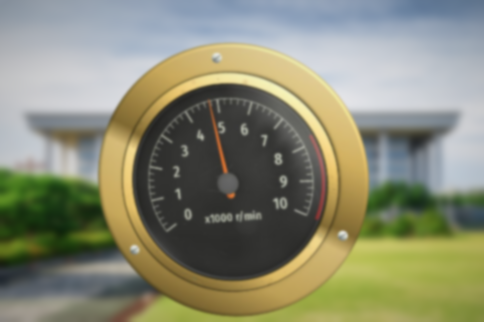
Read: 4800 rpm
